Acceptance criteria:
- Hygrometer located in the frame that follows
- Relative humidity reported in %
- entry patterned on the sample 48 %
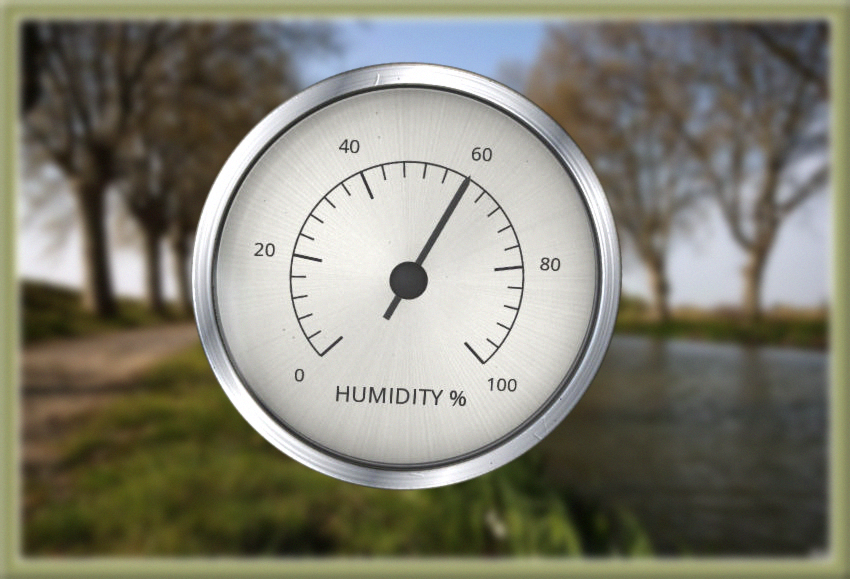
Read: 60 %
